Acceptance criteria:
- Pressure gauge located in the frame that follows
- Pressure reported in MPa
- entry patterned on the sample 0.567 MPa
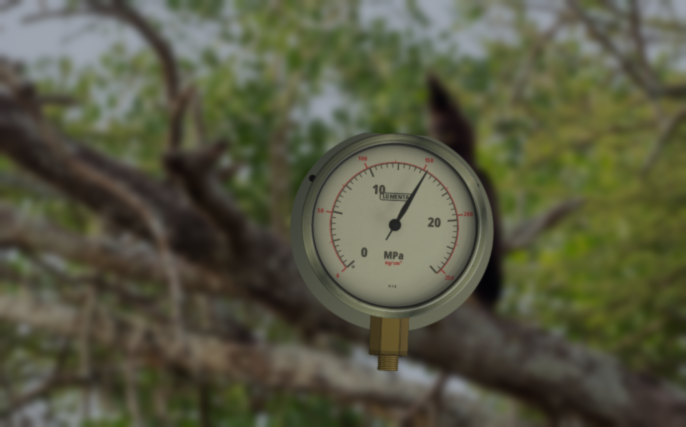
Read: 15 MPa
